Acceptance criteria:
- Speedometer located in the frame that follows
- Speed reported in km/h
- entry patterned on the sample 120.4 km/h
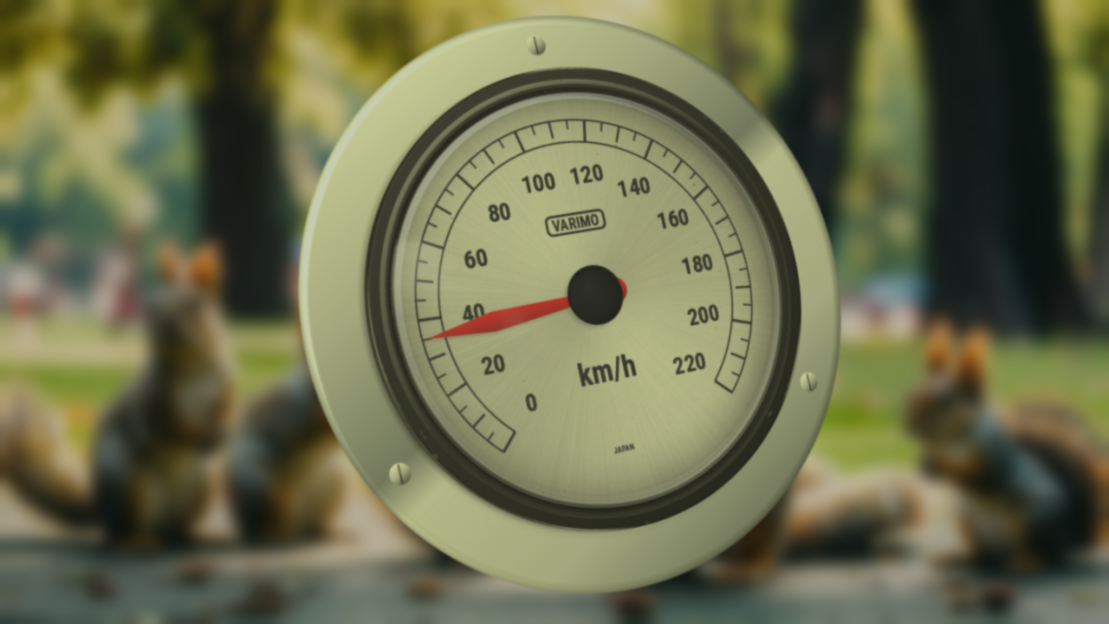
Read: 35 km/h
